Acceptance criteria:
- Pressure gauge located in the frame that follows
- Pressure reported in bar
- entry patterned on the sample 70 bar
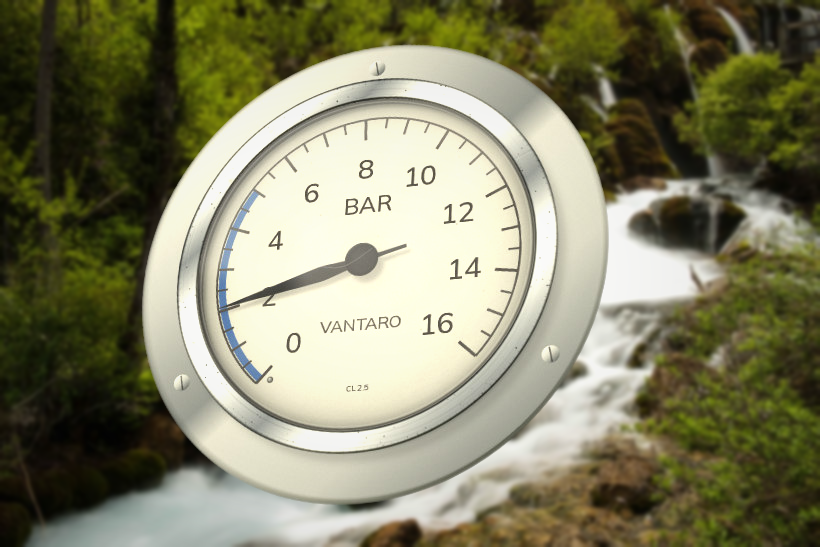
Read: 2 bar
